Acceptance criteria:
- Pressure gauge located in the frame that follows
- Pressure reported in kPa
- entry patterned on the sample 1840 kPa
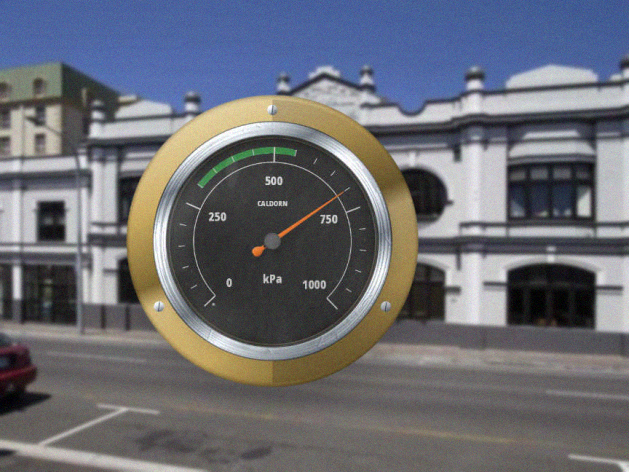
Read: 700 kPa
